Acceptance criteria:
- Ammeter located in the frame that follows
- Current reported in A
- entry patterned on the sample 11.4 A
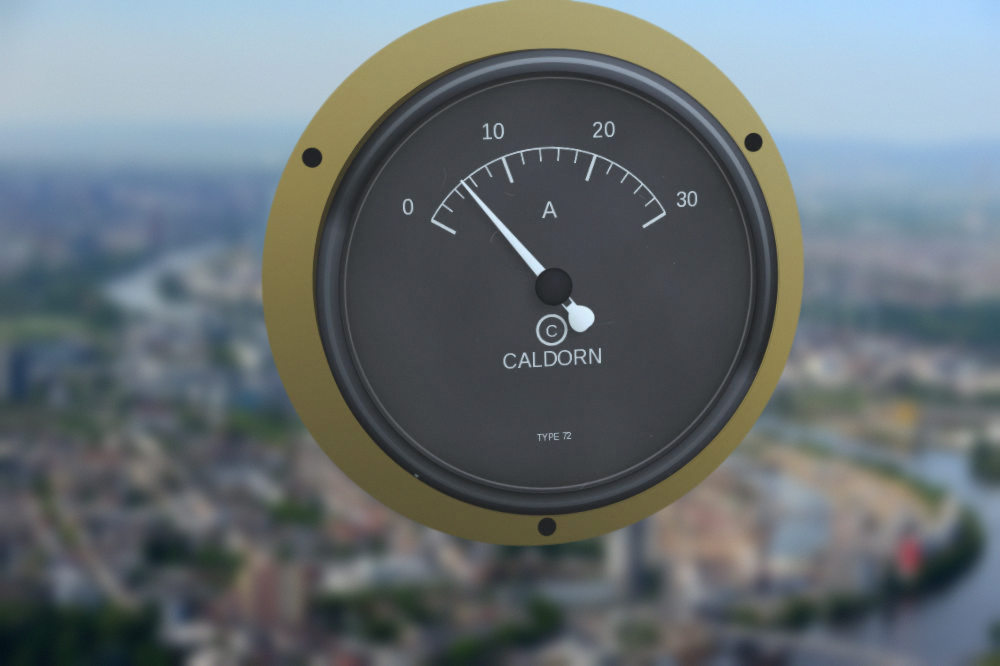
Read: 5 A
